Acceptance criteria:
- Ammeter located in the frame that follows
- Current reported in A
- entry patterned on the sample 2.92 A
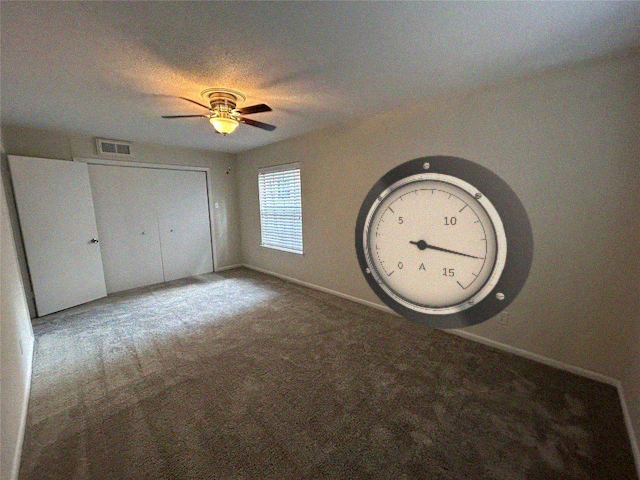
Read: 13 A
